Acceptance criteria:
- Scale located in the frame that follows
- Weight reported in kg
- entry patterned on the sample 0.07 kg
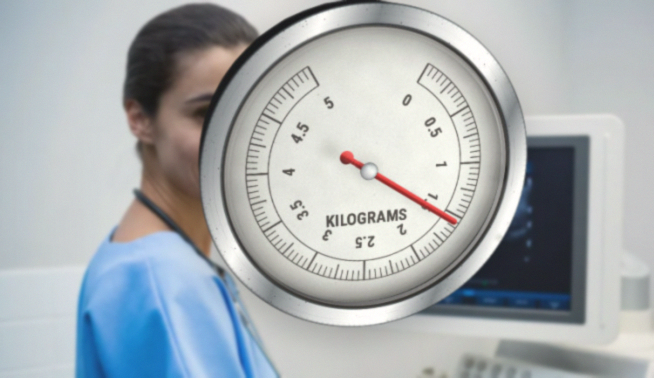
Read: 1.55 kg
